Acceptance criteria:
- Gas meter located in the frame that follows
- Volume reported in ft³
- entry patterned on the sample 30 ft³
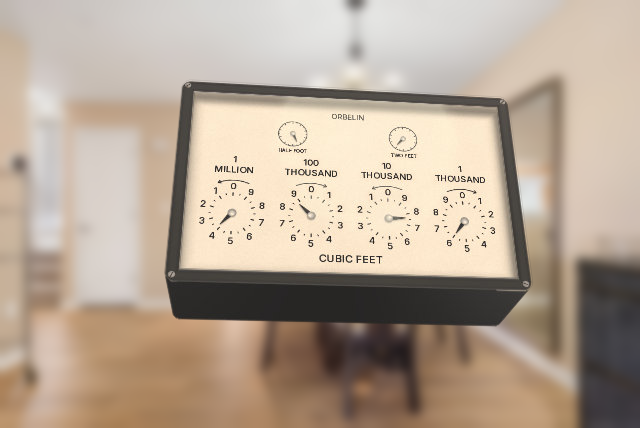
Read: 387600 ft³
